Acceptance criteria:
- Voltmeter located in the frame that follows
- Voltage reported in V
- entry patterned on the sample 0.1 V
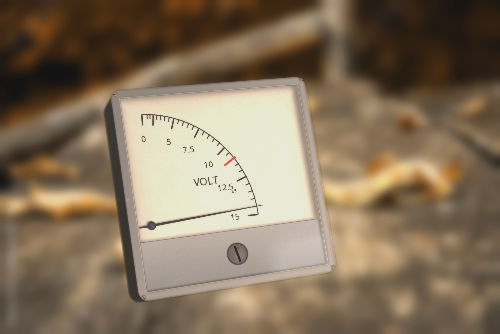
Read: 14.5 V
